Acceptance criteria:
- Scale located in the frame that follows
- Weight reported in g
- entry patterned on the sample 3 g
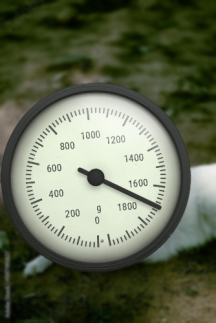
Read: 1700 g
